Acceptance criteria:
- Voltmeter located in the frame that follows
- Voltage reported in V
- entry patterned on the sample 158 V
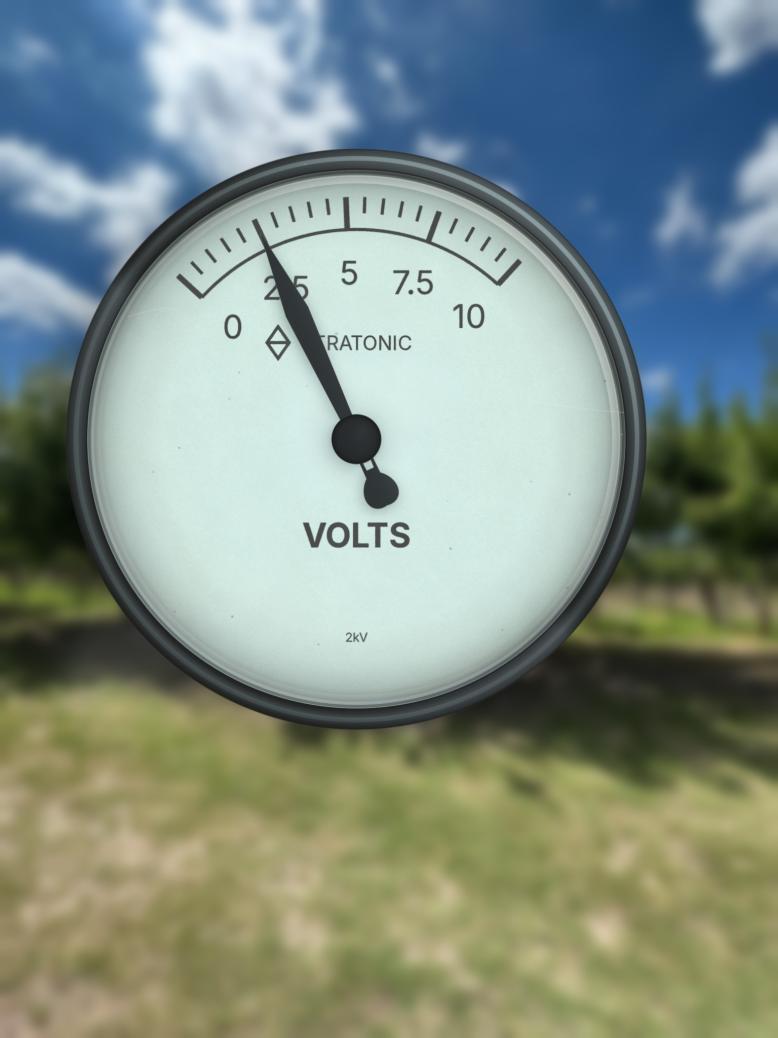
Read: 2.5 V
